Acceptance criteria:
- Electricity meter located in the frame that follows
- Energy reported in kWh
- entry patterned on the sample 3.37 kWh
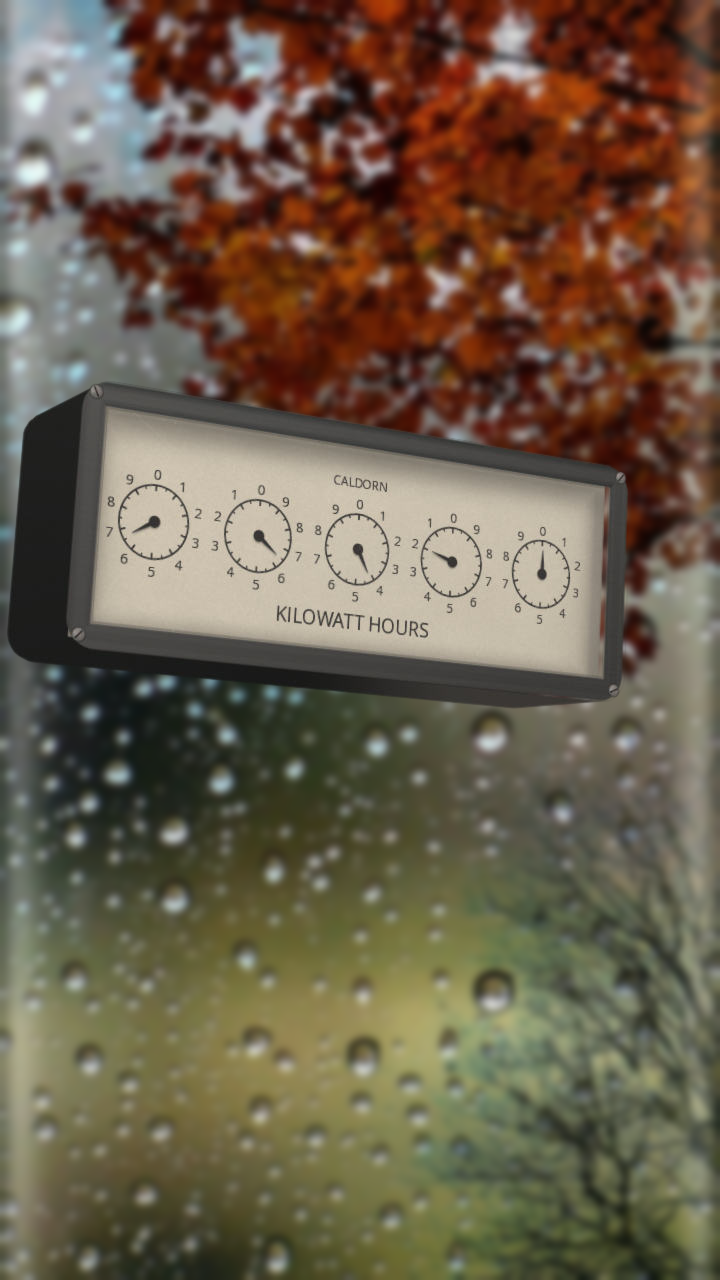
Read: 66420 kWh
